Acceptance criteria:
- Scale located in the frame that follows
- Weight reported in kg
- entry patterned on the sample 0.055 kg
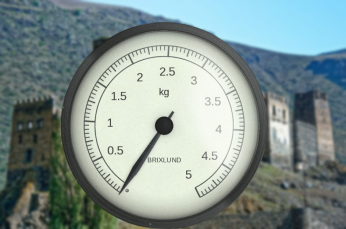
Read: 0 kg
